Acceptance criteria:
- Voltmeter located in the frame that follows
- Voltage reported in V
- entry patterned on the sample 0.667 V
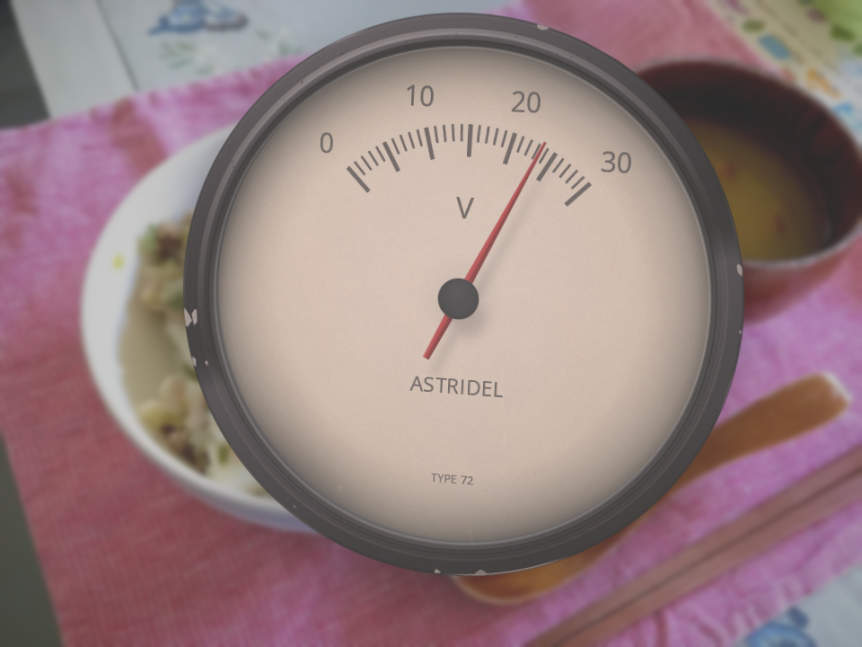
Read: 23.5 V
